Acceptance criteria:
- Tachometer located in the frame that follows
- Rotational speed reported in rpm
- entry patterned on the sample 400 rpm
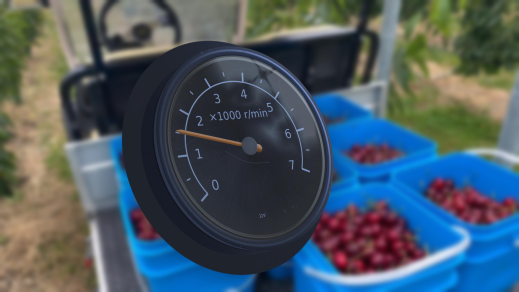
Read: 1500 rpm
